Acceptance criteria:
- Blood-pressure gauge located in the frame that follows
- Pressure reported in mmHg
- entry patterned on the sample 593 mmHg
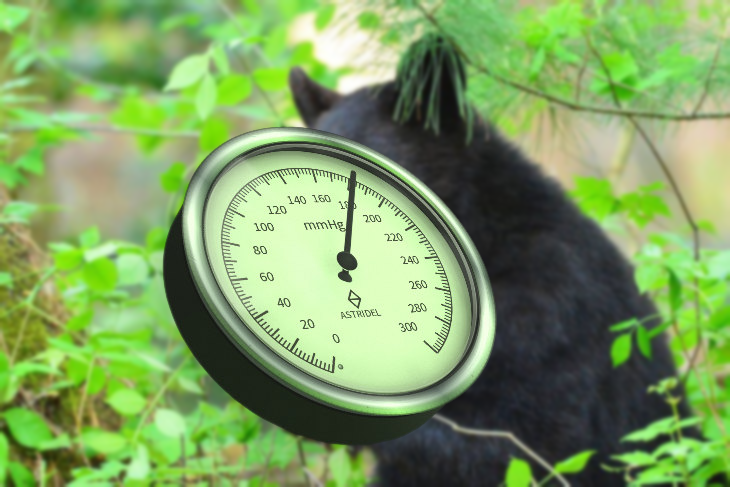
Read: 180 mmHg
